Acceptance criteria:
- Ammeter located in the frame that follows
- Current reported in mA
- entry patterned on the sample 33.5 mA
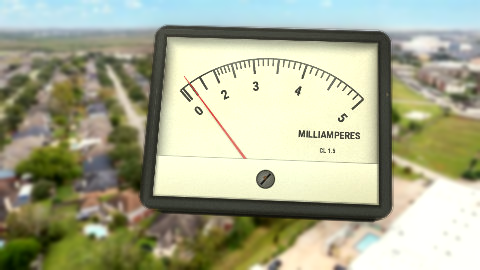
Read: 1 mA
